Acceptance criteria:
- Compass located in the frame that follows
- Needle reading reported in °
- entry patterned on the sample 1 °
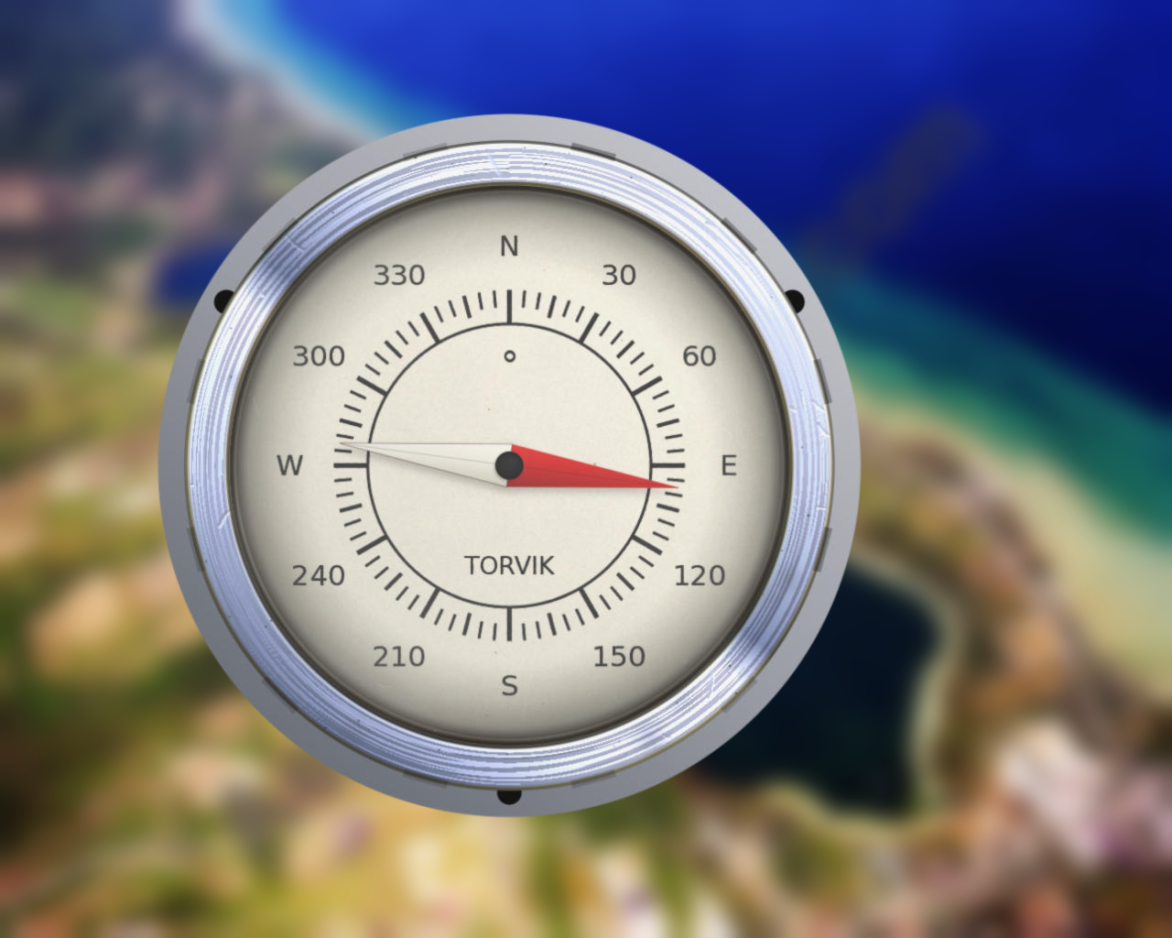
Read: 97.5 °
